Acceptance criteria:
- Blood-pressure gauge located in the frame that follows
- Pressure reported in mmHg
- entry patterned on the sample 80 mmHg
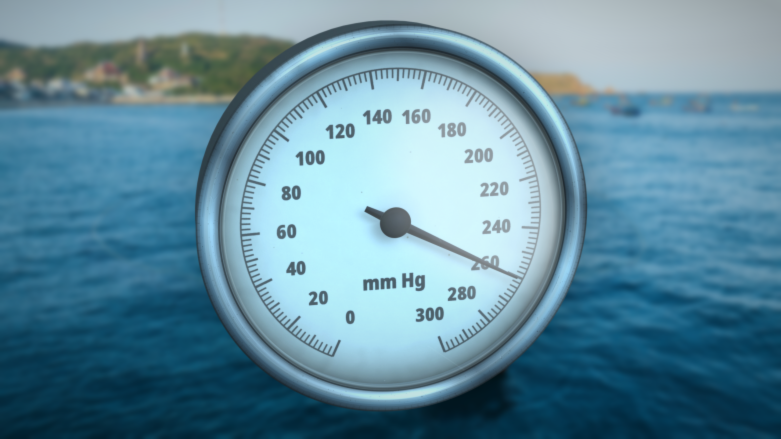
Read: 260 mmHg
